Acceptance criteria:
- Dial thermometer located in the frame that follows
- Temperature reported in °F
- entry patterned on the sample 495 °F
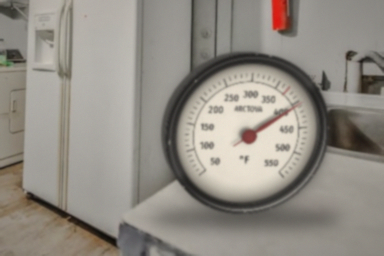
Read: 400 °F
